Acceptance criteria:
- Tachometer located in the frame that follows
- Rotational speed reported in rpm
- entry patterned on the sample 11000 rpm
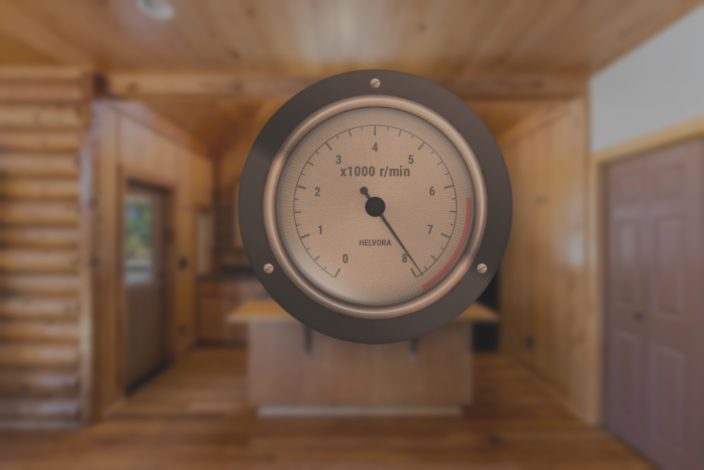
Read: 7875 rpm
